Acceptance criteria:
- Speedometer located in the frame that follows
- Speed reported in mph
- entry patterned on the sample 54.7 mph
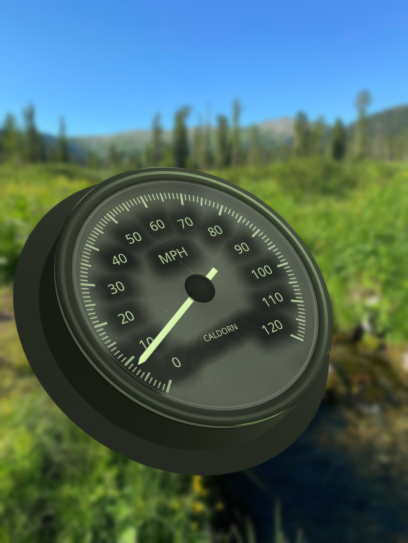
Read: 8 mph
